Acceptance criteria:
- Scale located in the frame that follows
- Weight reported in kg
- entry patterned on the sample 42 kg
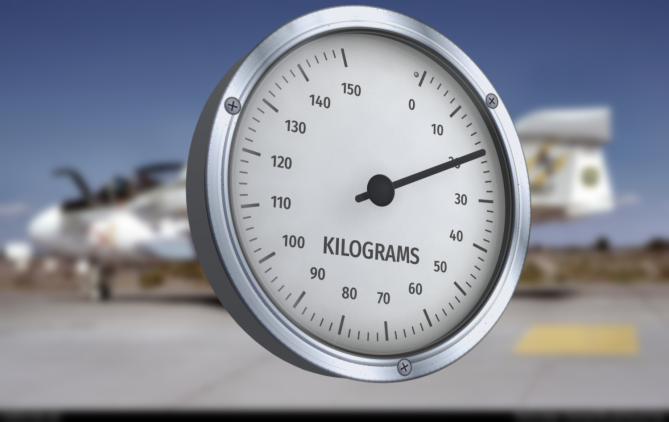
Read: 20 kg
